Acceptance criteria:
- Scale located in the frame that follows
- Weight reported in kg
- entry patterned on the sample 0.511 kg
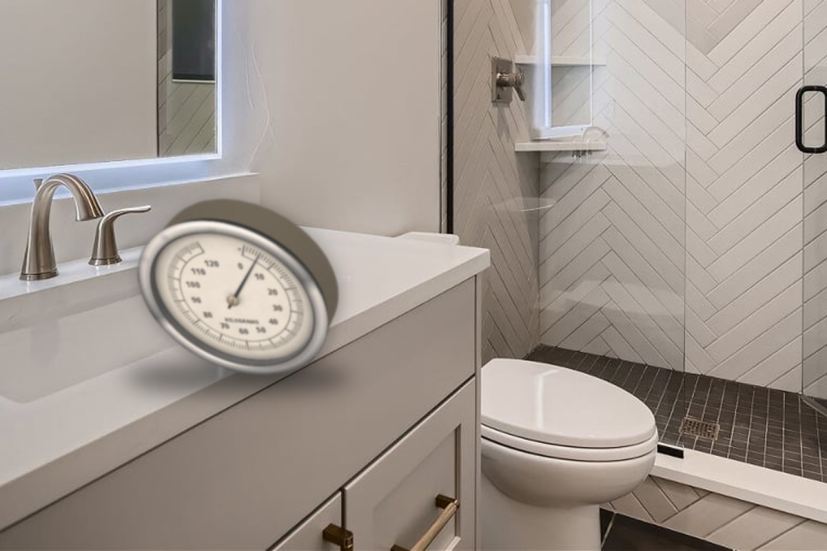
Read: 5 kg
